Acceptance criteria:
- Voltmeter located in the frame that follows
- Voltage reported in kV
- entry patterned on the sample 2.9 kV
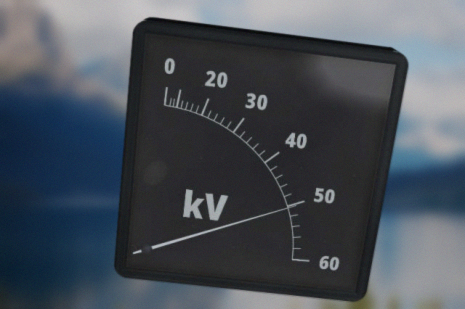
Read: 50 kV
